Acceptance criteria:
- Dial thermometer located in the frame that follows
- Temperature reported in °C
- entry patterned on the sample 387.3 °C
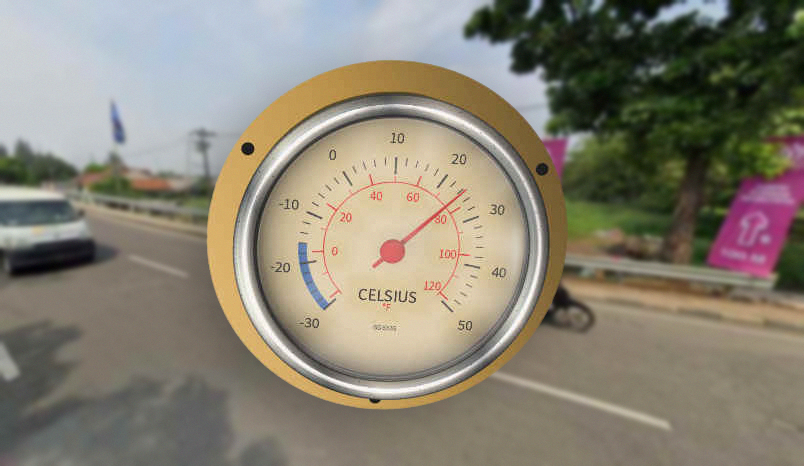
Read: 24 °C
